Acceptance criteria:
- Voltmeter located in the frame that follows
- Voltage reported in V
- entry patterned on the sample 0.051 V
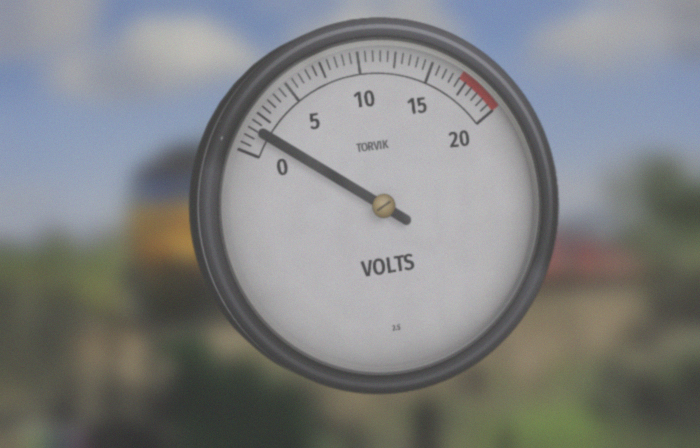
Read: 1.5 V
